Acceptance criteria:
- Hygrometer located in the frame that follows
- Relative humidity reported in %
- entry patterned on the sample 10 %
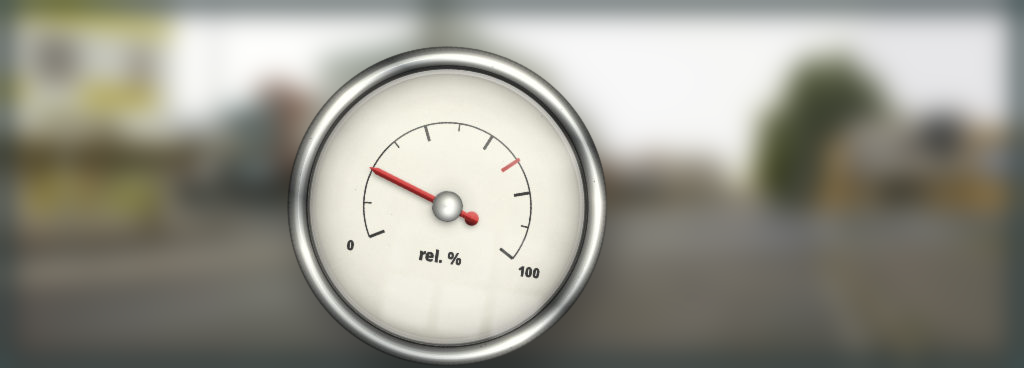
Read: 20 %
